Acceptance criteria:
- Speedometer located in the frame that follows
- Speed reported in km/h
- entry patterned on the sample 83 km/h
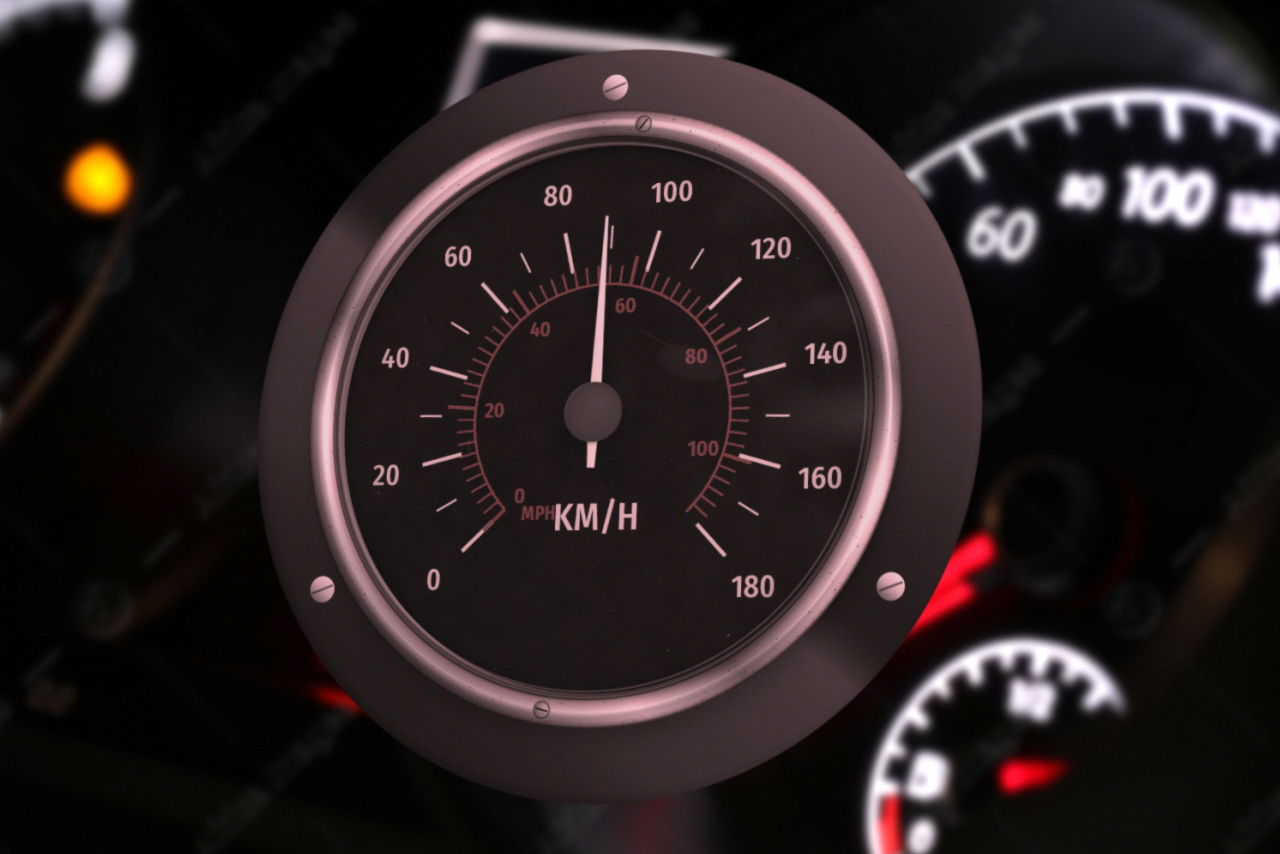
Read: 90 km/h
